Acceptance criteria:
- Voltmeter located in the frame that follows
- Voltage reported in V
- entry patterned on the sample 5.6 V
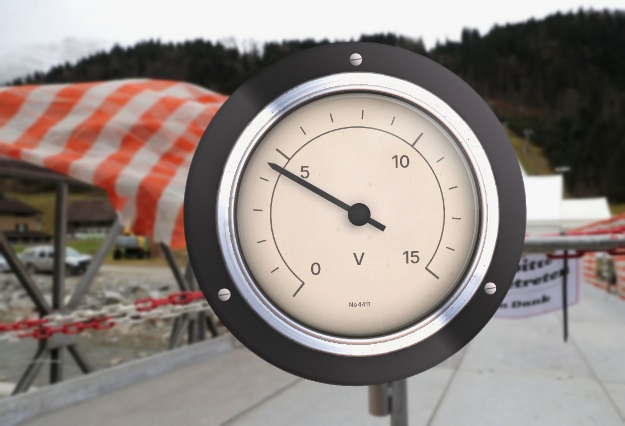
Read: 4.5 V
